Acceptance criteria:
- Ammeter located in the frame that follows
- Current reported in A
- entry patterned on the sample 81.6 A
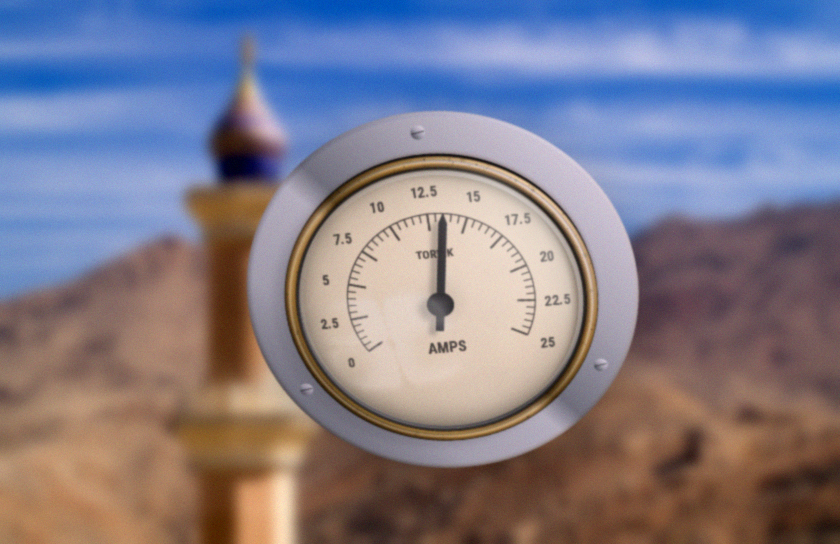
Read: 13.5 A
